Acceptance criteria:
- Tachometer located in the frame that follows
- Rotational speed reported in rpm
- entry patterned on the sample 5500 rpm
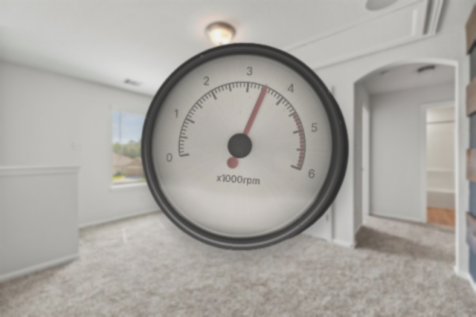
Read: 3500 rpm
